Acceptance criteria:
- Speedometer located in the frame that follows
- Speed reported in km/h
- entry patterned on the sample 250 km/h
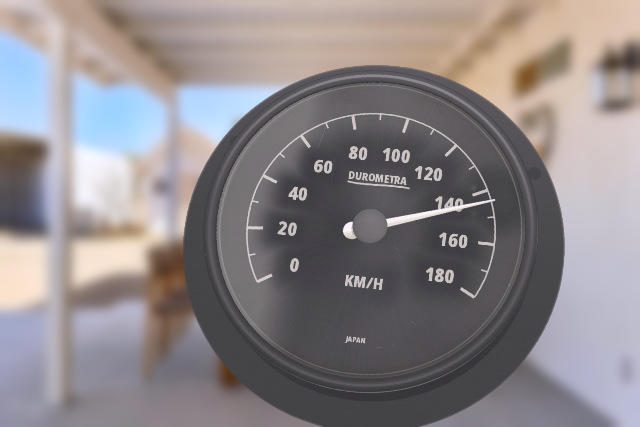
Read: 145 km/h
